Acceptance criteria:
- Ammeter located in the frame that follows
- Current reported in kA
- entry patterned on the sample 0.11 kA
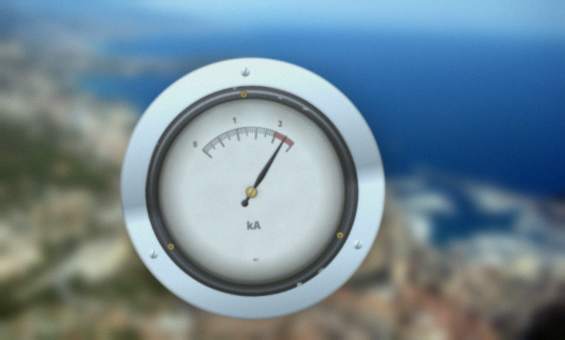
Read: 2.25 kA
